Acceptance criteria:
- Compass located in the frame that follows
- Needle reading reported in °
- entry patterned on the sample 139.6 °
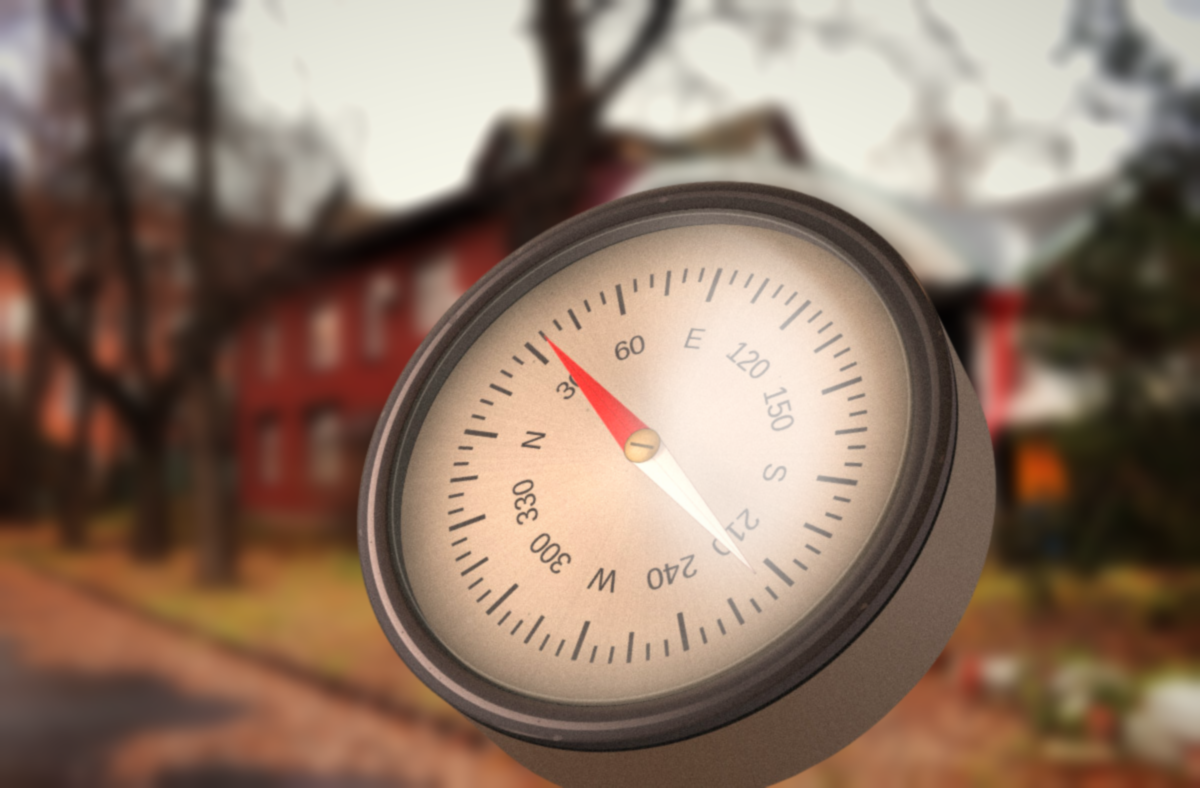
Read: 35 °
